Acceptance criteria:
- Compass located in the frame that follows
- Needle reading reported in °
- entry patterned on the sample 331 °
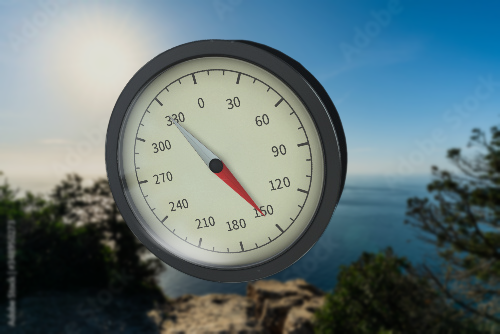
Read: 150 °
